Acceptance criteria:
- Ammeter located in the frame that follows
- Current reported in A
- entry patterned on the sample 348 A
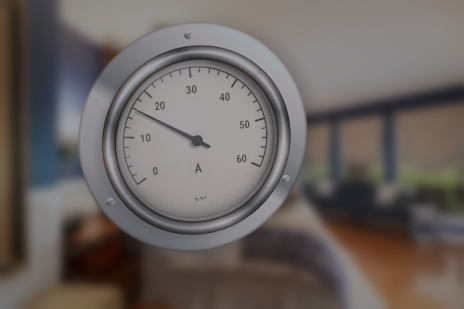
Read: 16 A
